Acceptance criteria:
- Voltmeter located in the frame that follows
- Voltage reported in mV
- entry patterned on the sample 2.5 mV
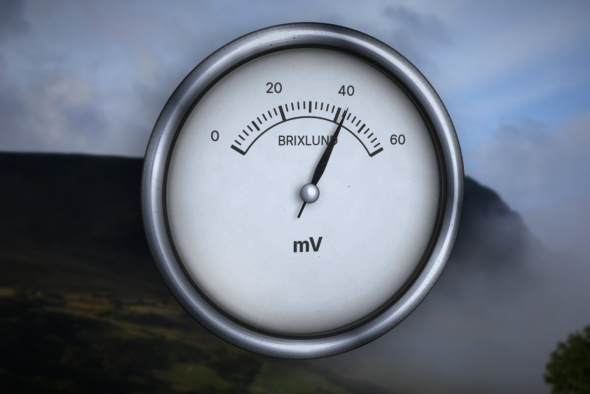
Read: 42 mV
